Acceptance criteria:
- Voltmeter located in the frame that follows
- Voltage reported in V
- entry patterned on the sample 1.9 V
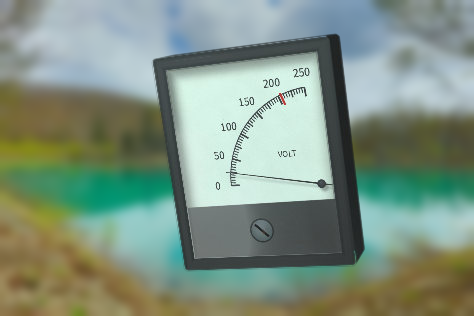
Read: 25 V
